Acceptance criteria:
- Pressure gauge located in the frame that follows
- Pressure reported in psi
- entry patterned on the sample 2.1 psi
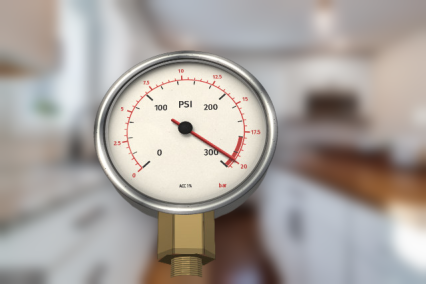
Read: 290 psi
